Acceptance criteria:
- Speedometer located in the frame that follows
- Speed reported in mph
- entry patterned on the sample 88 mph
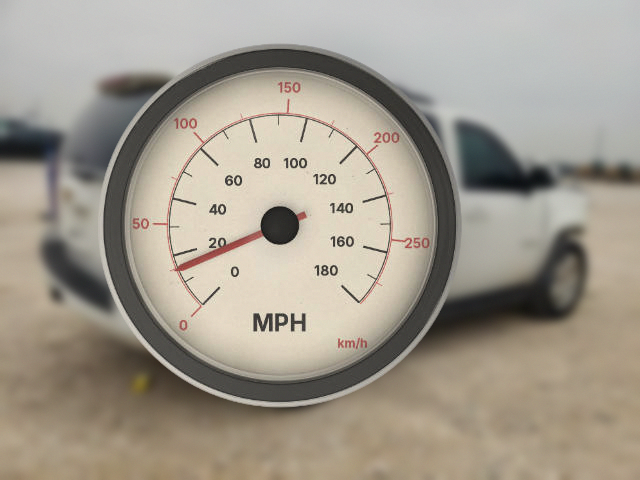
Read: 15 mph
